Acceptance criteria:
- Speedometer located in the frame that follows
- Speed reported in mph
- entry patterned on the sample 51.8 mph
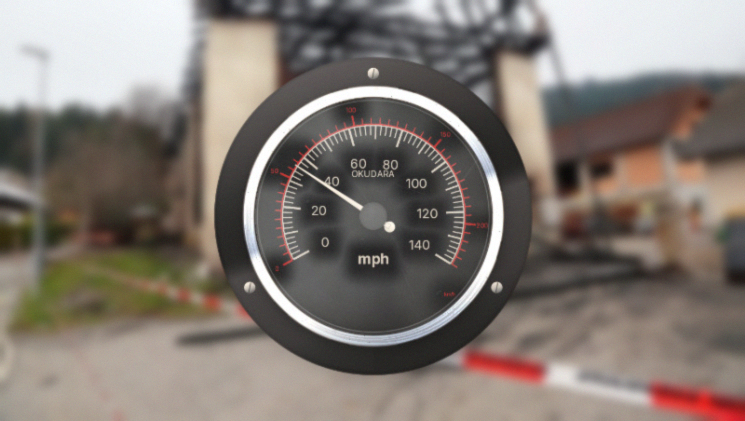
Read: 36 mph
